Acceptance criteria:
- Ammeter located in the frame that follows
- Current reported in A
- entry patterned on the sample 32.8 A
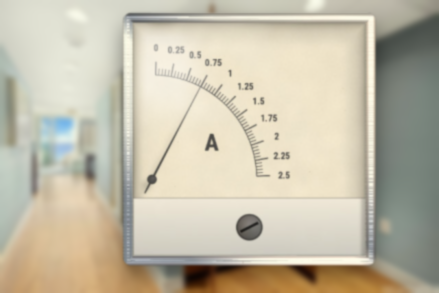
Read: 0.75 A
